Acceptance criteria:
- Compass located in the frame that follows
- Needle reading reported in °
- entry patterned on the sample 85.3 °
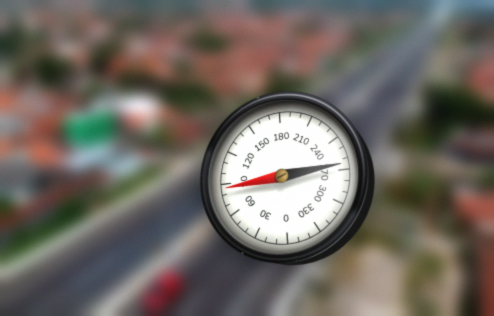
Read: 85 °
